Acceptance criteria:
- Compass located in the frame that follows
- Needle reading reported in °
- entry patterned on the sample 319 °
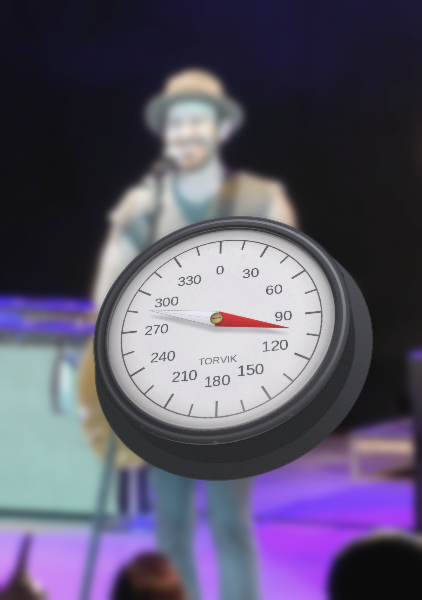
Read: 105 °
